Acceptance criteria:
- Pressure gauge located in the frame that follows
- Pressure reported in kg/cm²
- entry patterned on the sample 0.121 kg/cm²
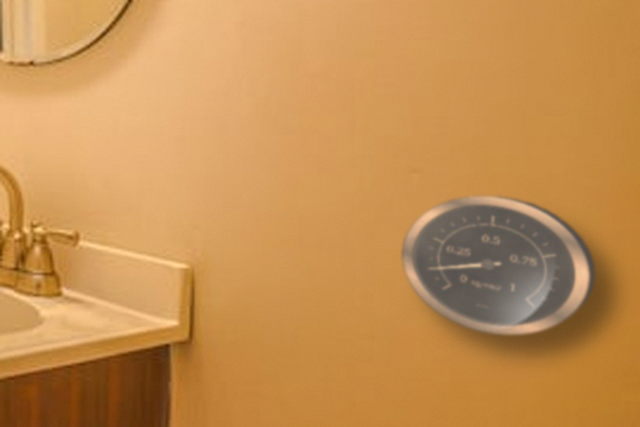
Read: 0.1 kg/cm²
